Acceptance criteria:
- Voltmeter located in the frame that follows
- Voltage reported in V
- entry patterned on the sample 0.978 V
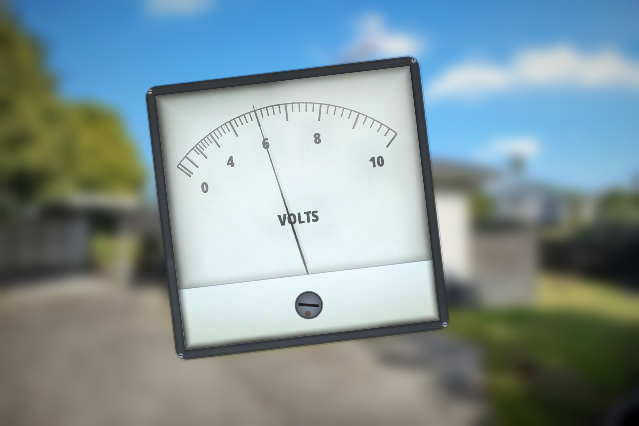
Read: 6 V
